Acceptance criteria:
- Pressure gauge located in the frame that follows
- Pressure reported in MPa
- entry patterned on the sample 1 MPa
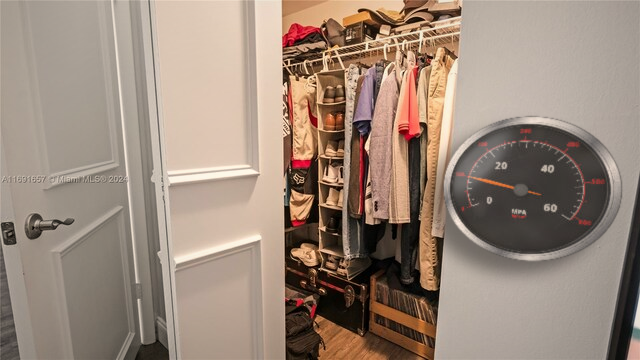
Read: 10 MPa
